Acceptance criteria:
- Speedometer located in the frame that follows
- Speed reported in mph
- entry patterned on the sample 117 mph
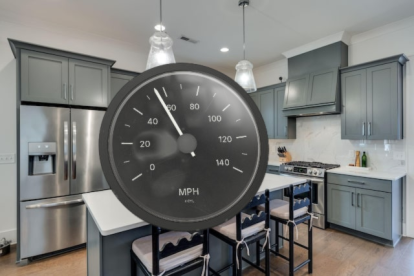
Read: 55 mph
